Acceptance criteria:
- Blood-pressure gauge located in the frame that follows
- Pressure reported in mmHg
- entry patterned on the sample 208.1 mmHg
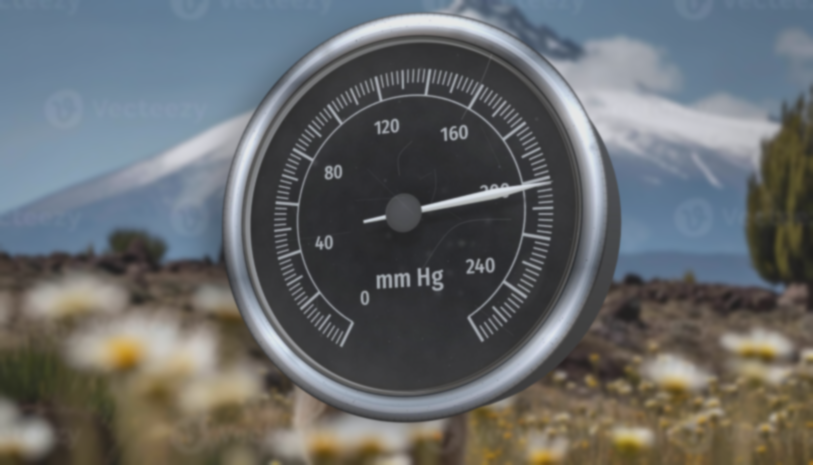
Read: 202 mmHg
